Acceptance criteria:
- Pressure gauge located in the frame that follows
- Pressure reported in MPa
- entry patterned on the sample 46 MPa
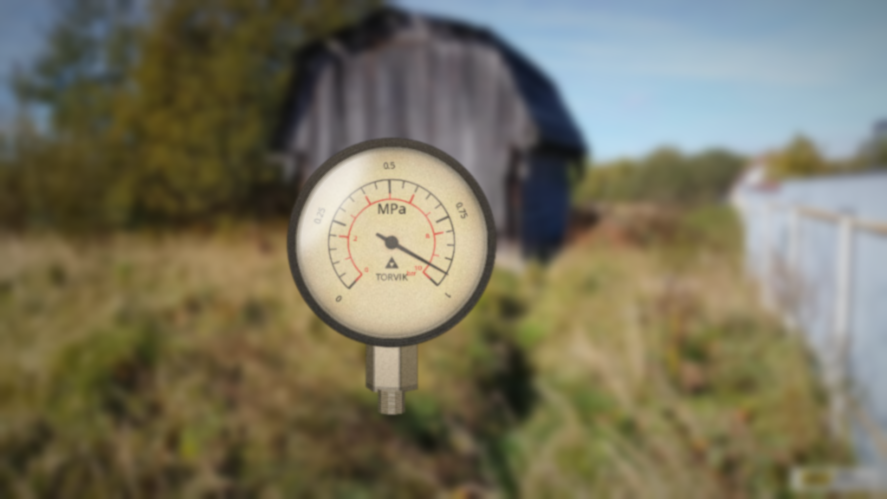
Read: 0.95 MPa
